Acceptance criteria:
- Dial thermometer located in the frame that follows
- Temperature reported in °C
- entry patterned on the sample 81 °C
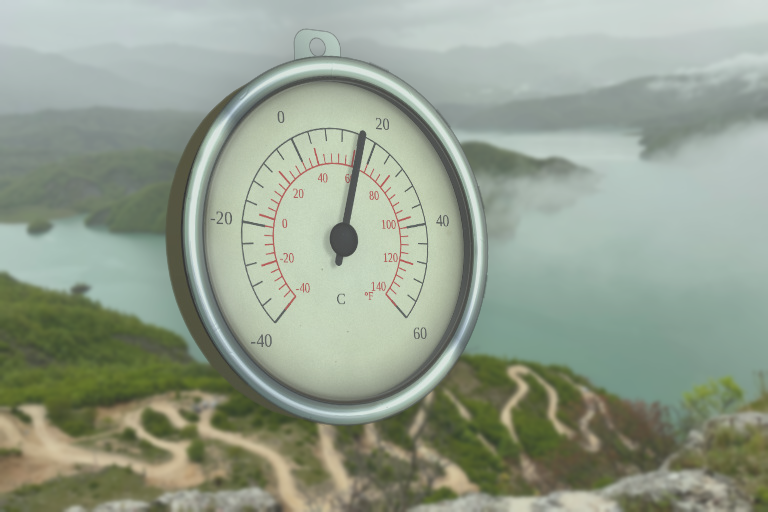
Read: 16 °C
